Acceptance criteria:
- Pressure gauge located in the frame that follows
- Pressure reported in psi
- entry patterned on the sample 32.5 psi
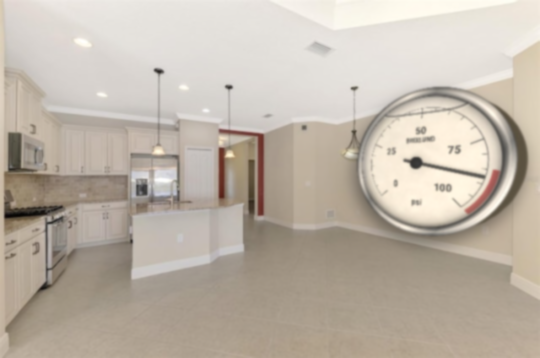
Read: 87.5 psi
